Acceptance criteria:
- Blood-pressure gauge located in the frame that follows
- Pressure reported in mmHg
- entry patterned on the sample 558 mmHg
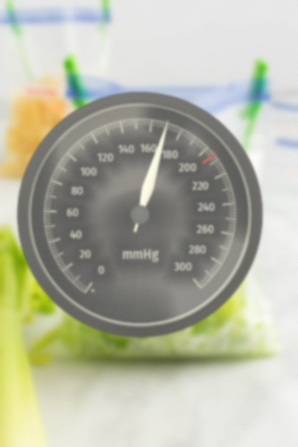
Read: 170 mmHg
